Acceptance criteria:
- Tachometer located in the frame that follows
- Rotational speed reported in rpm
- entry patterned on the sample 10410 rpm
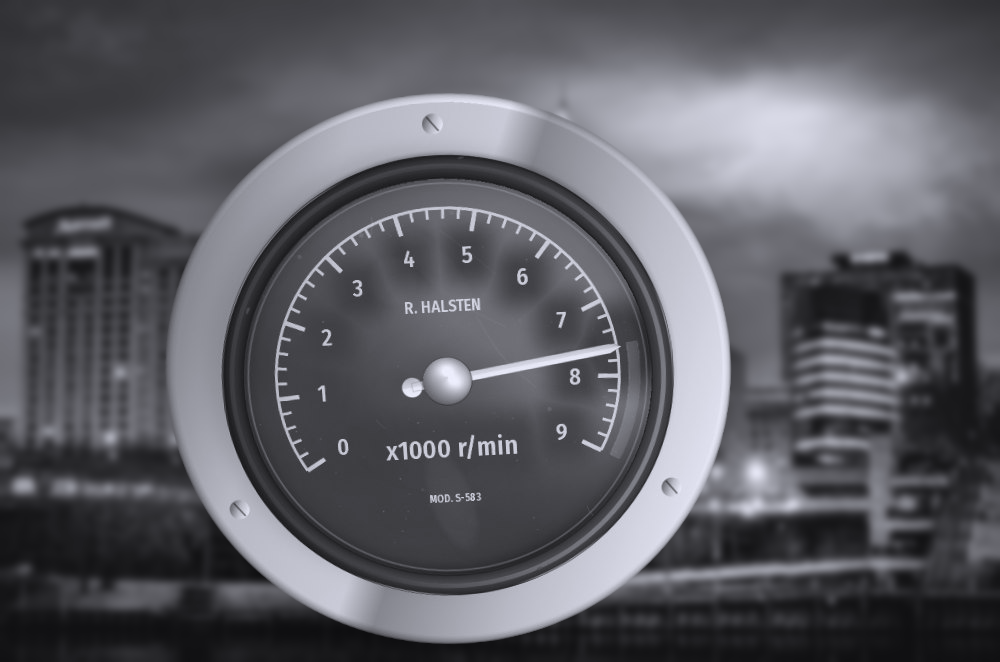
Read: 7600 rpm
